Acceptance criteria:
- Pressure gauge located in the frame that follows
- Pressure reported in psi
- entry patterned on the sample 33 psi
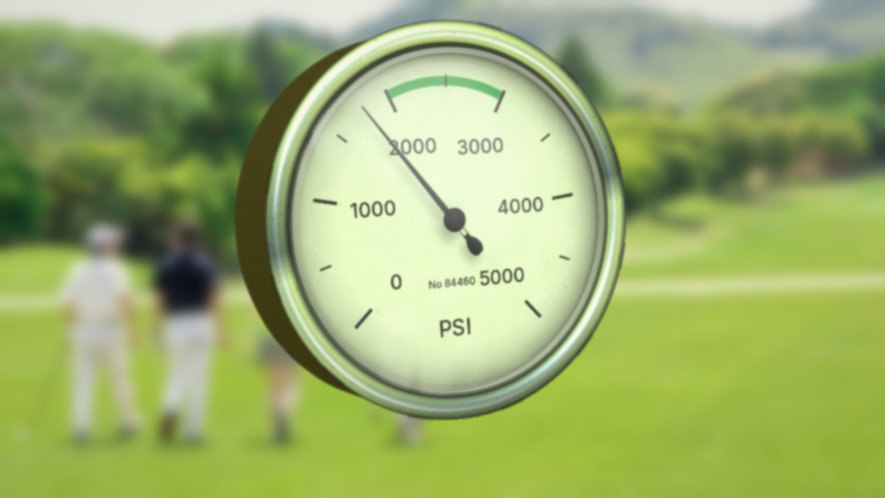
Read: 1750 psi
